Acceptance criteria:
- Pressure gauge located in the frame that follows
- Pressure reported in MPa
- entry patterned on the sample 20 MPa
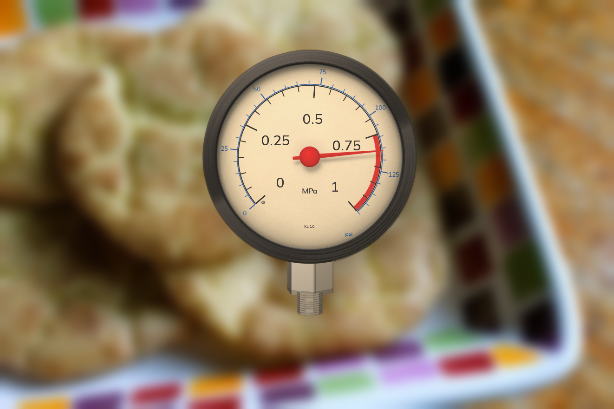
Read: 0.8 MPa
